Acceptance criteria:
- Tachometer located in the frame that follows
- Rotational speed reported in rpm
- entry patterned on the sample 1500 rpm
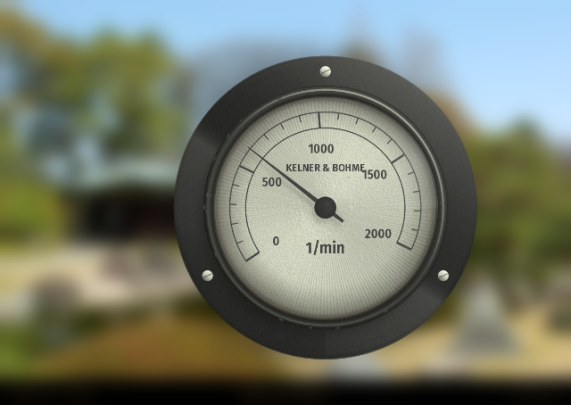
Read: 600 rpm
